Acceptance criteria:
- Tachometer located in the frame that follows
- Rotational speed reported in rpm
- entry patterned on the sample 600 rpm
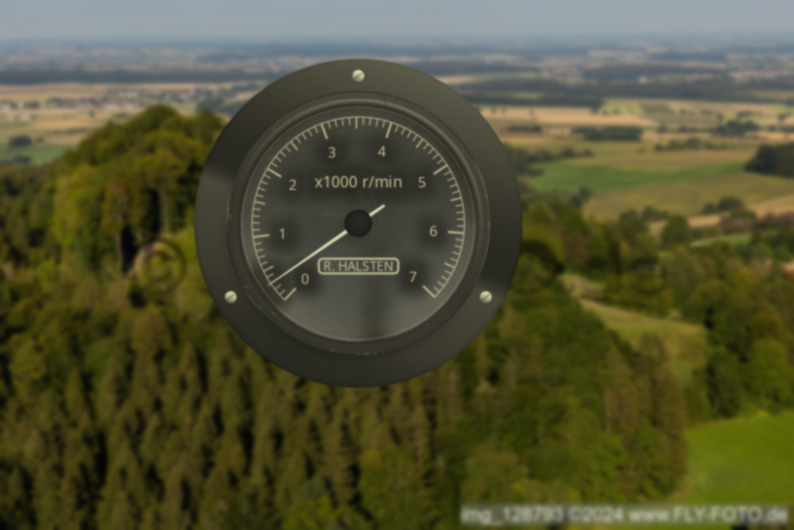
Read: 300 rpm
